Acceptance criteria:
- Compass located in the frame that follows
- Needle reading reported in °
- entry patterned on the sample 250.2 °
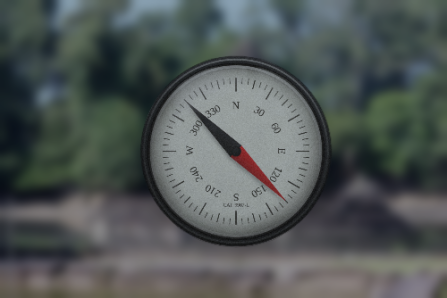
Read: 135 °
